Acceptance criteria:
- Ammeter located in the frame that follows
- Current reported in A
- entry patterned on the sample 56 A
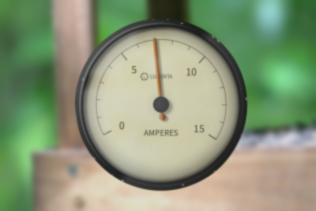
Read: 7 A
